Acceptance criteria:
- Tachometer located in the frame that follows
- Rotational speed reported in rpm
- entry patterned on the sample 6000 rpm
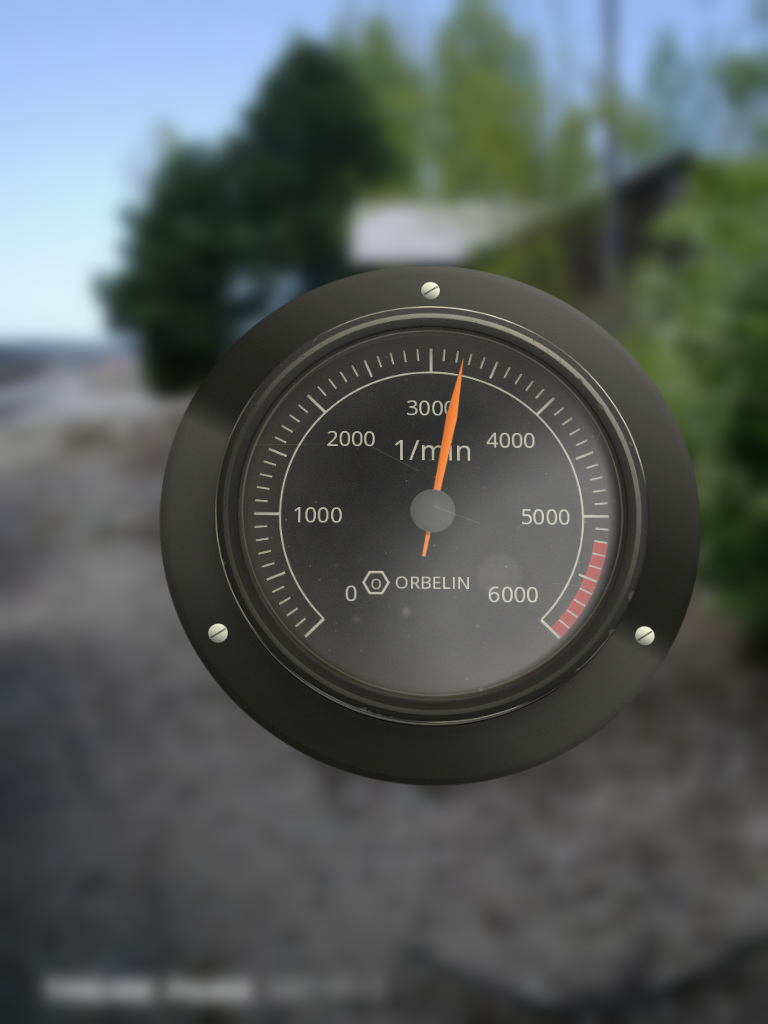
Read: 3250 rpm
